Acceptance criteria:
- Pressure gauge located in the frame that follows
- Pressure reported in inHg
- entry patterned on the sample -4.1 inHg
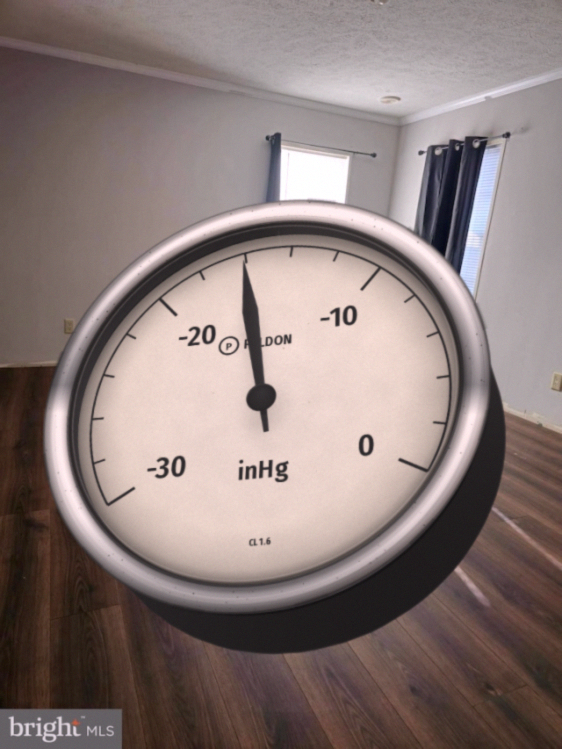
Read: -16 inHg
